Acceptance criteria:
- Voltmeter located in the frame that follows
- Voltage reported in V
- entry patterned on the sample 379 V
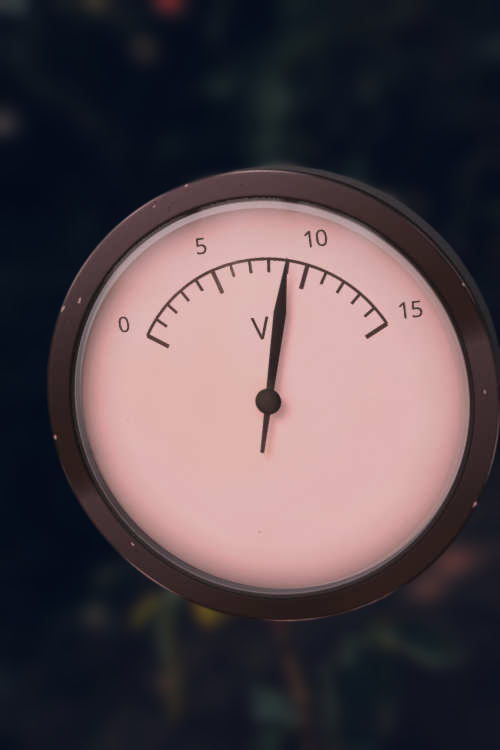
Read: 9 V
